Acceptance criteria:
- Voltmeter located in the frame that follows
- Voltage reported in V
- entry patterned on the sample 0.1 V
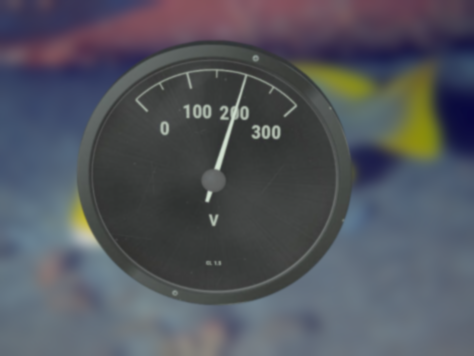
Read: 200 V
